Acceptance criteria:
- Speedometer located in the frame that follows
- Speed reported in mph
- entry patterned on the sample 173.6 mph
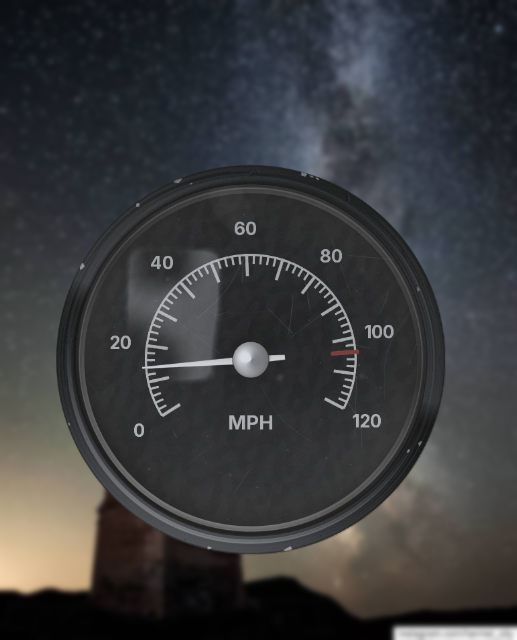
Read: 14 mph
